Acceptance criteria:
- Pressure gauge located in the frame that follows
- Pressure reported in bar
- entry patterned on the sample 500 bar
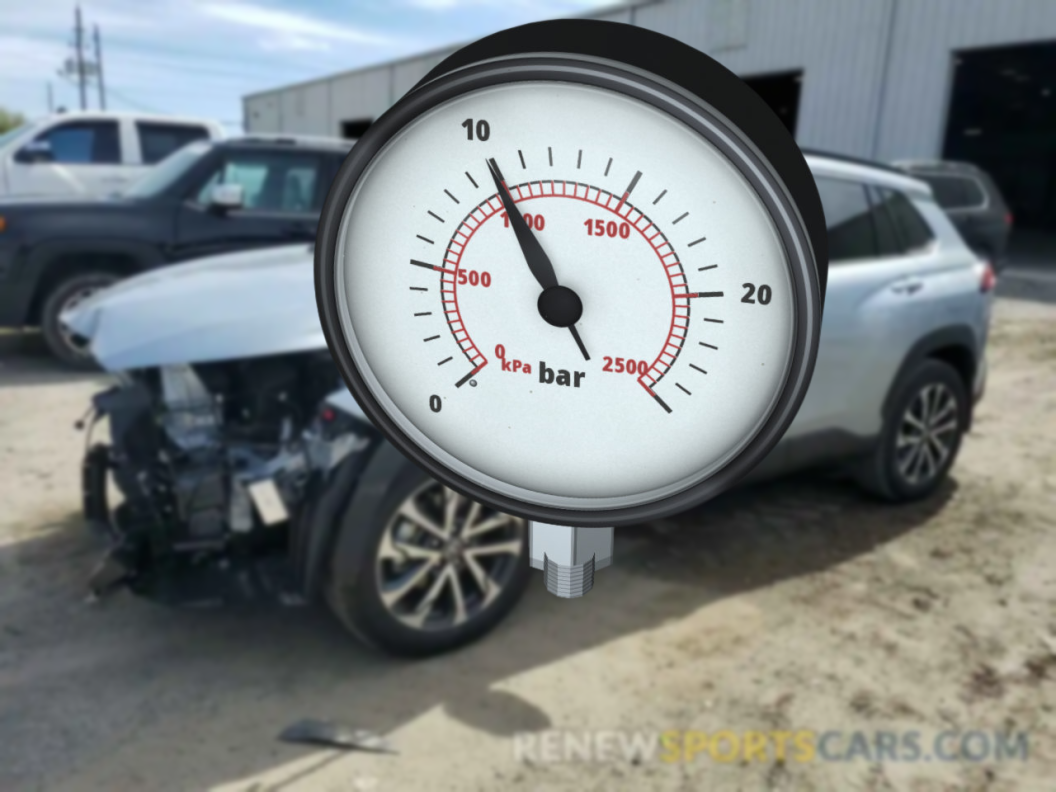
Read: 10 bar
